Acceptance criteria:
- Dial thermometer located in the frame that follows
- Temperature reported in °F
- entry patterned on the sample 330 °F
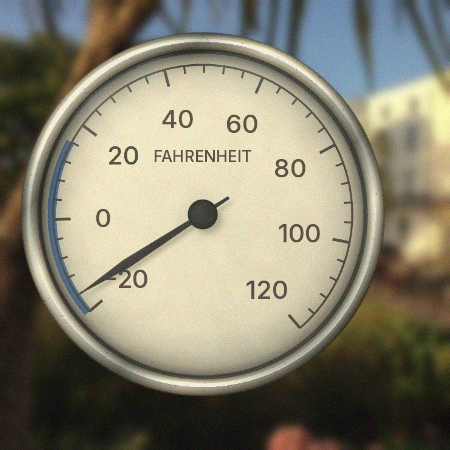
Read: -16 °F
